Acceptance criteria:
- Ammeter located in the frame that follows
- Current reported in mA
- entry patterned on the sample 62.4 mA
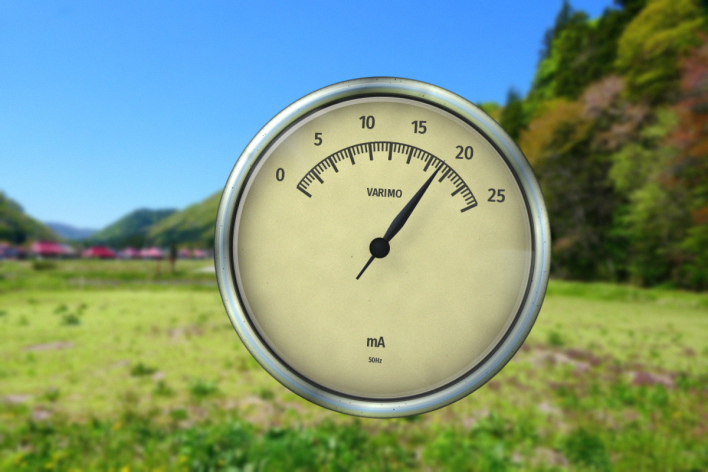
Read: 19 mA
